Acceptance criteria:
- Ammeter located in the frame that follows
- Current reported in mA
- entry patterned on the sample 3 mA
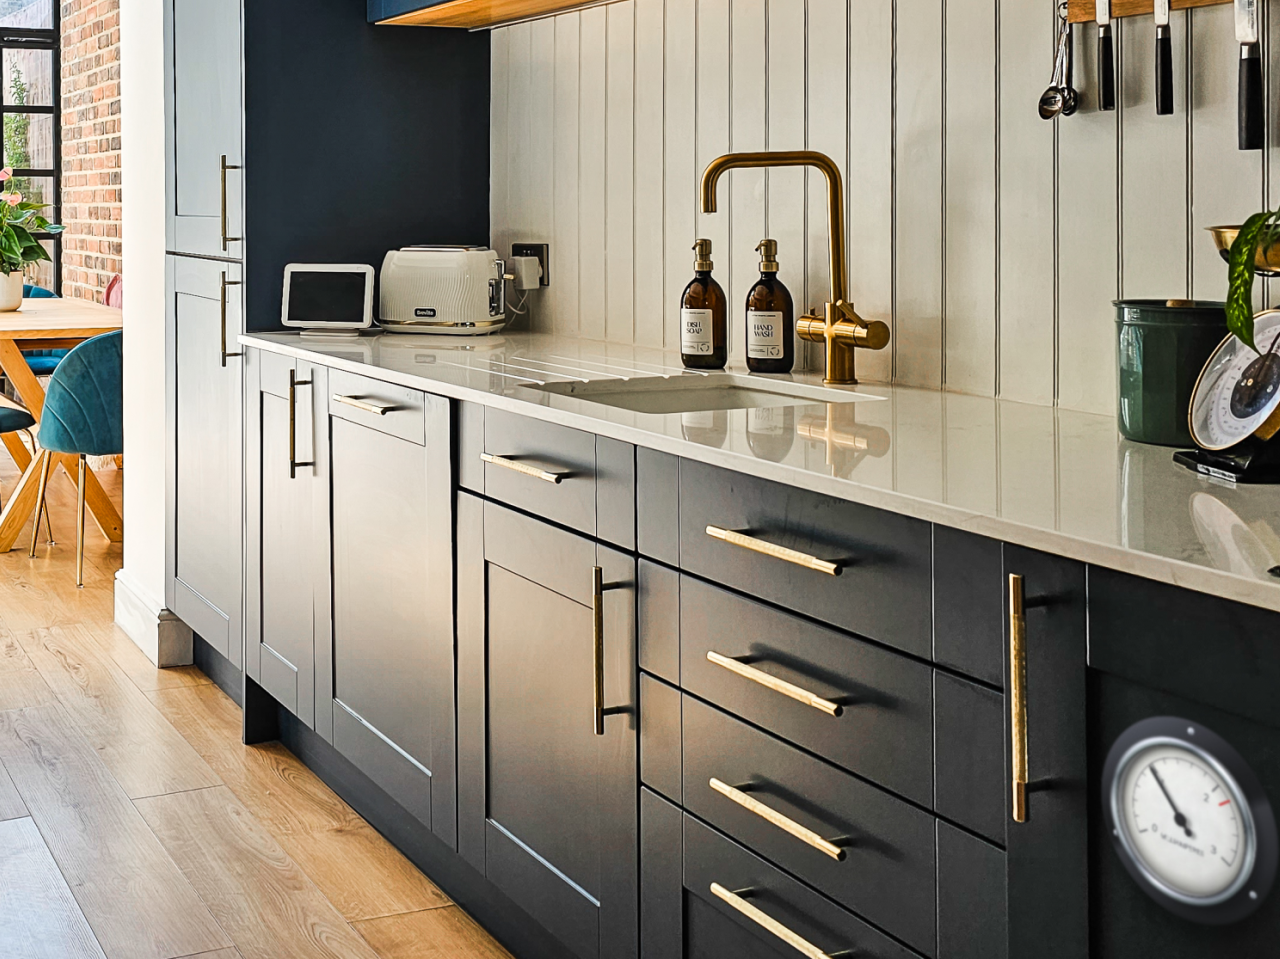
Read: 1 mA
